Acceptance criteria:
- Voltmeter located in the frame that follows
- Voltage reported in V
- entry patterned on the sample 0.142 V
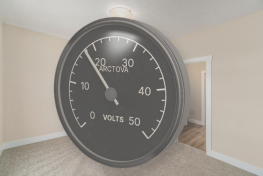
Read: 18 V
